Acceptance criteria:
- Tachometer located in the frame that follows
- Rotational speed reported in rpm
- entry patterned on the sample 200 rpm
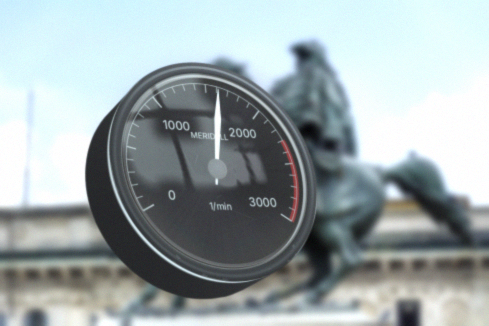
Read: 1600 rpm
